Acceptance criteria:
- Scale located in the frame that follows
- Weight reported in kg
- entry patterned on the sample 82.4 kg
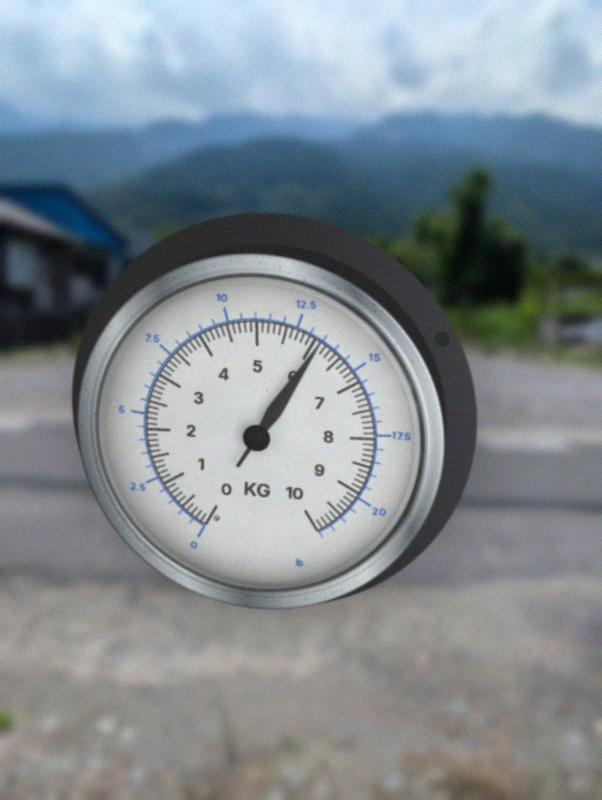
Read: 6.1 kg
